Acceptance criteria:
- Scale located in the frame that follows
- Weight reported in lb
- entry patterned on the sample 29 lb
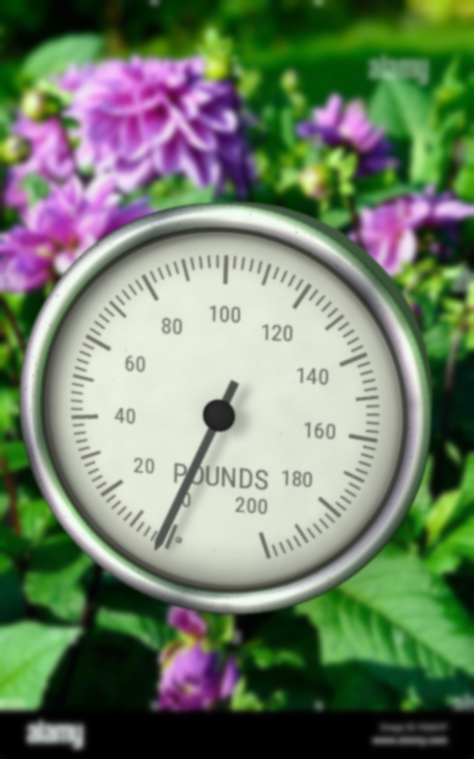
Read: 2 lb
